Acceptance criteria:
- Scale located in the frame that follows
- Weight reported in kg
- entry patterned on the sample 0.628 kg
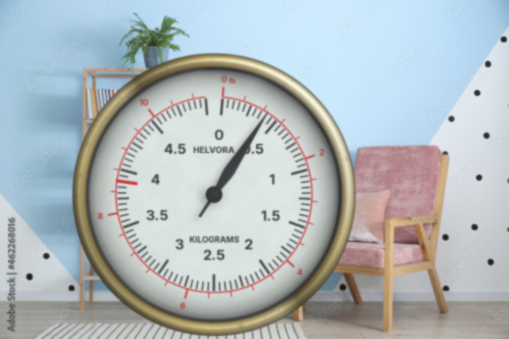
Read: 0.4 kg
